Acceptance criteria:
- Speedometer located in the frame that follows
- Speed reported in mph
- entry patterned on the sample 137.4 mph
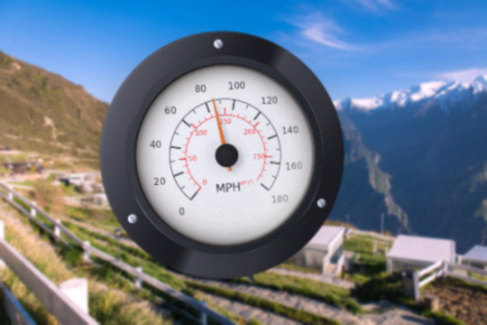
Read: 85 mph
